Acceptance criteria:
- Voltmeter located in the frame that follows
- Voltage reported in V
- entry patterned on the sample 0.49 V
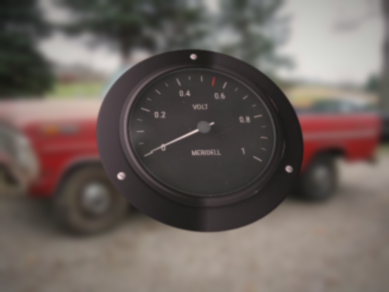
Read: 0 V
